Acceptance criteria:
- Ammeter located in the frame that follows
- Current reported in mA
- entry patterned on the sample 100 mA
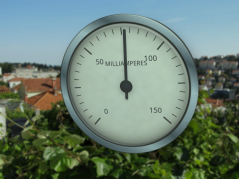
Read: 77.5 mA
